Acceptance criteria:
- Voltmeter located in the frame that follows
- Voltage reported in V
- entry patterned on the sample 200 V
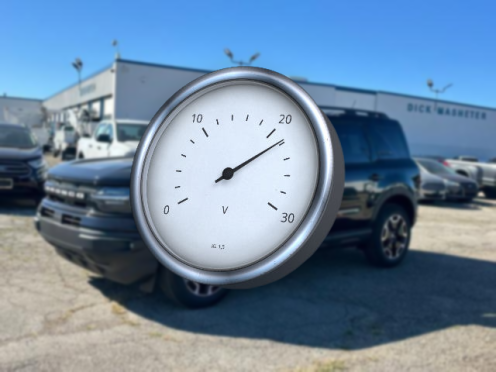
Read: 22 V
